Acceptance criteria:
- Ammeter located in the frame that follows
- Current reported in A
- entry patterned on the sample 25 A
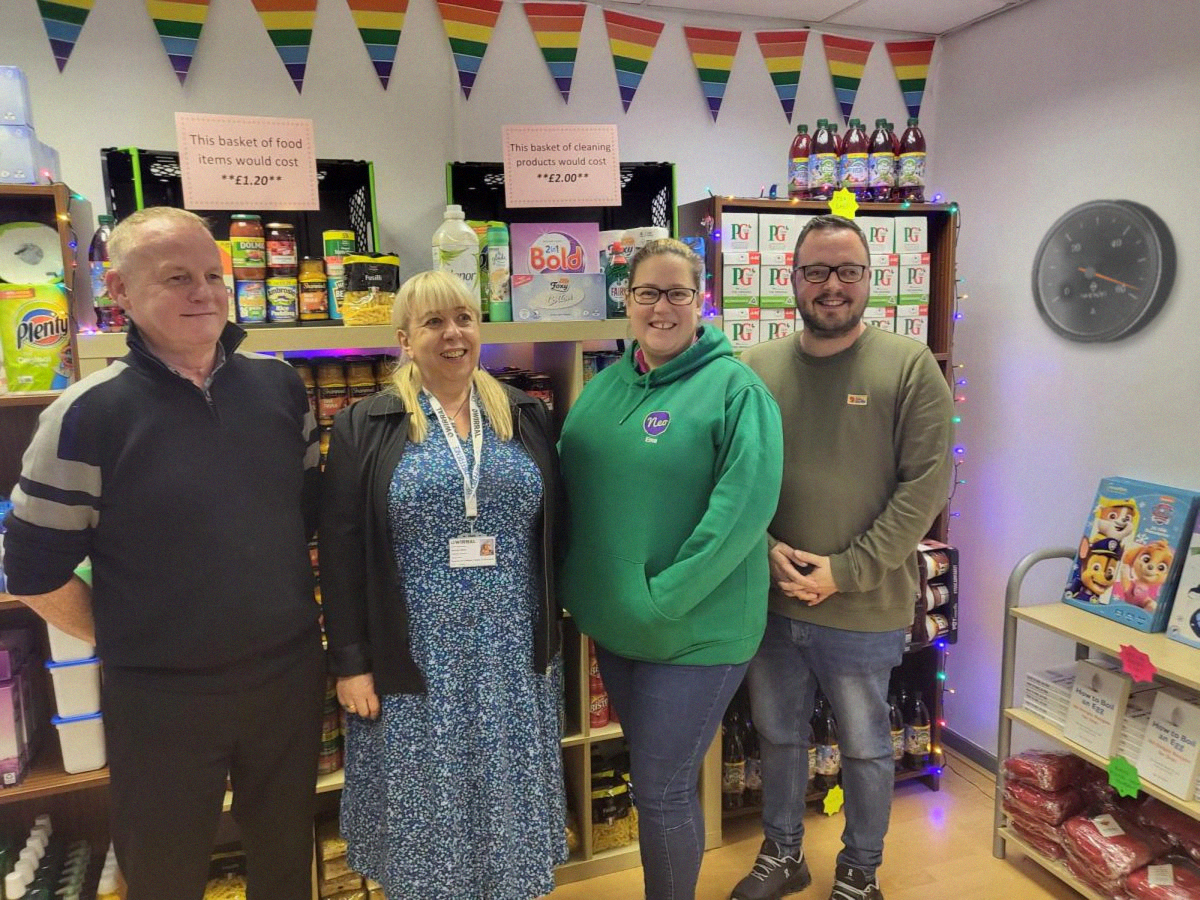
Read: 57.5 A
